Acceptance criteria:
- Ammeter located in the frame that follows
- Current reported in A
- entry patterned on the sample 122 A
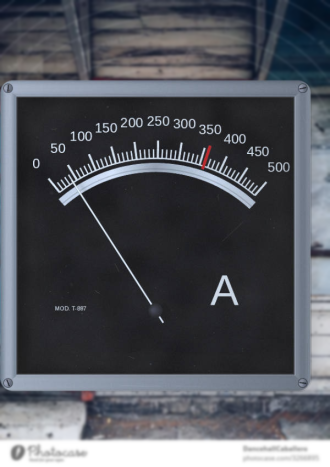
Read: 40 A
